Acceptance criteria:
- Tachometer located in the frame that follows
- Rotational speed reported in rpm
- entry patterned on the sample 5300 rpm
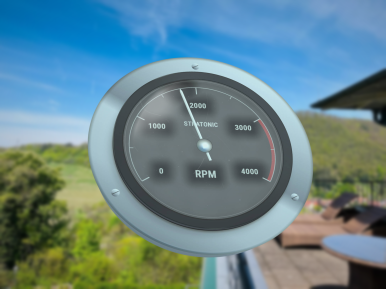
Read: 1750 rpm
